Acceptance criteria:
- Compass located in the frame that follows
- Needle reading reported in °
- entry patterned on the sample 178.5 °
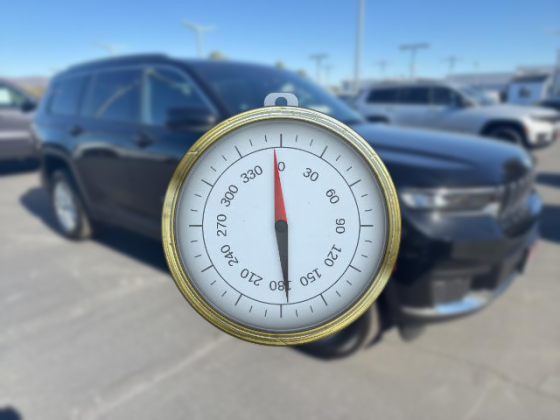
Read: 355 °
